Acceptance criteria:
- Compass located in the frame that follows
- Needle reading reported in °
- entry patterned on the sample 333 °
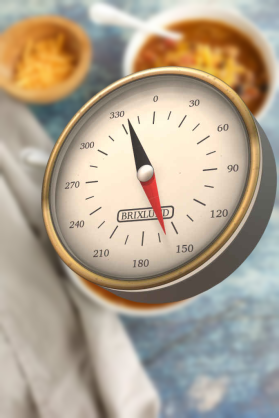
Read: 157.5 °
